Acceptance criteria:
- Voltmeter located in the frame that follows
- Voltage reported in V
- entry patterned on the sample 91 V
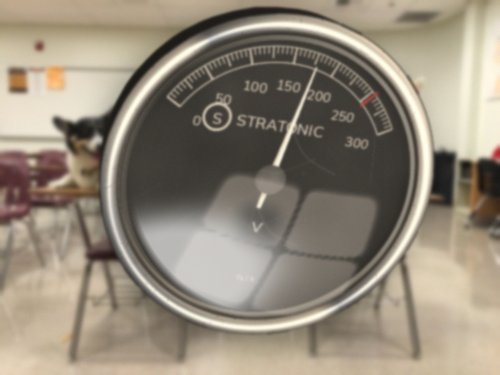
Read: 175 V
